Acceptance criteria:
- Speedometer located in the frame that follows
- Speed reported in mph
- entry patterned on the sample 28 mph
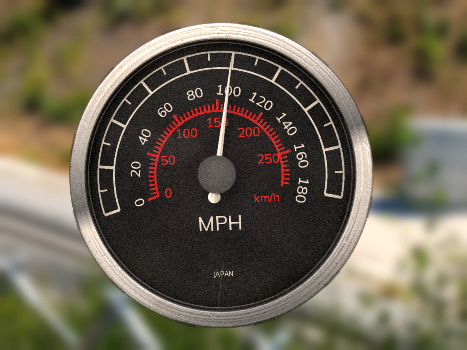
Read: 100 mph
